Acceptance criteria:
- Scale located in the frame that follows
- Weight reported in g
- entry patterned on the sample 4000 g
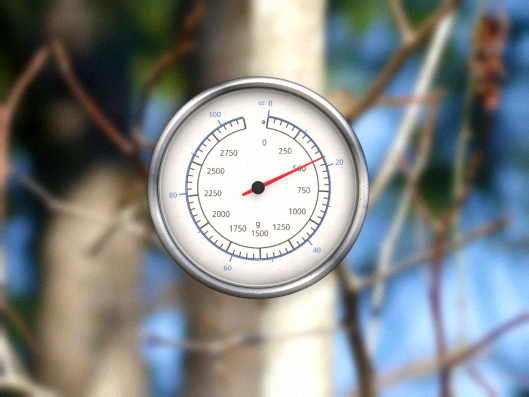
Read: 500 g
